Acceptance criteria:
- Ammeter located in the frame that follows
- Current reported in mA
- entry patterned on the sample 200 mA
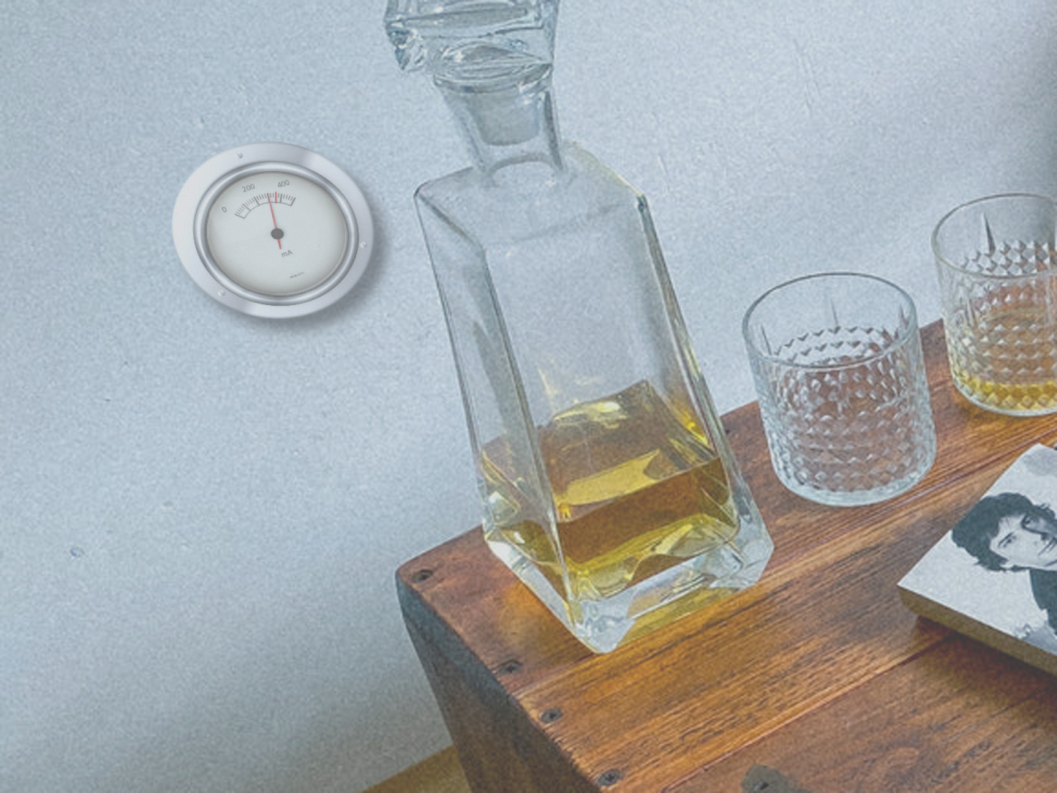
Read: 300 mA
